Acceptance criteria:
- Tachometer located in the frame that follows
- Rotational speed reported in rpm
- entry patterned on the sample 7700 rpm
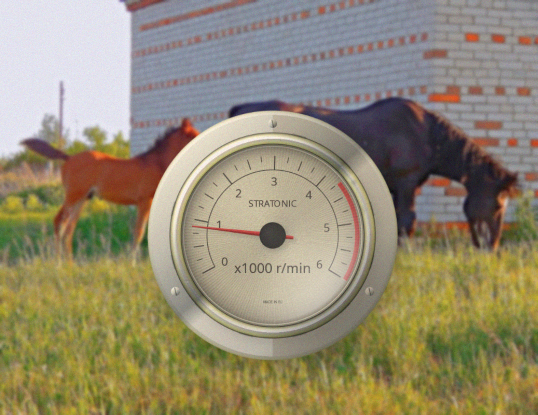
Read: 875 rpm
